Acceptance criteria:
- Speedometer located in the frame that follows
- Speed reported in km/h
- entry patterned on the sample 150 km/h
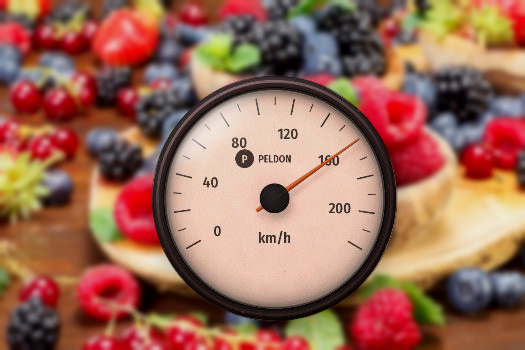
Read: 160 km/h
